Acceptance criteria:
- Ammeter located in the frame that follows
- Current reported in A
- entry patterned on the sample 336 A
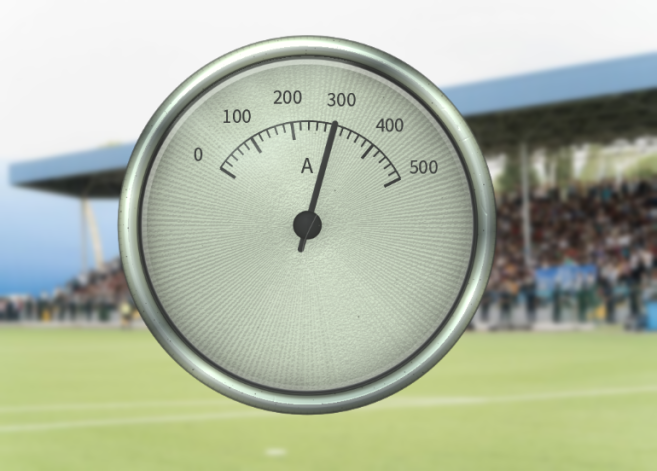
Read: 300 A
